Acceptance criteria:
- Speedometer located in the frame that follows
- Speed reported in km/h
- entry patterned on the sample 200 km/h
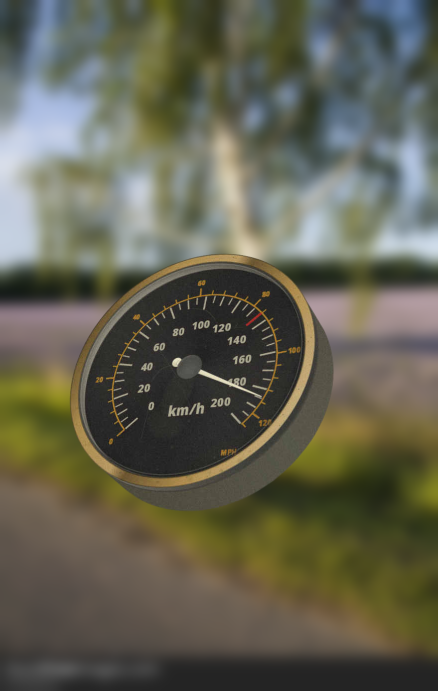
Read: 185 km/h
